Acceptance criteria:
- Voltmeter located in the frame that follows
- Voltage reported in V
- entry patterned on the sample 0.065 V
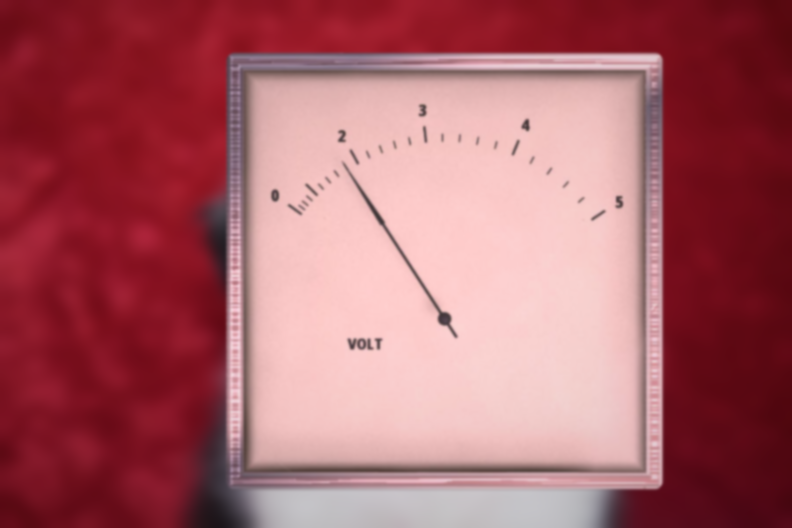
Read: 1.8 V
